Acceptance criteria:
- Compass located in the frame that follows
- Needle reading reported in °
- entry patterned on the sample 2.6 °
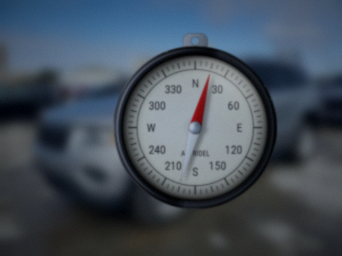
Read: 15 °
